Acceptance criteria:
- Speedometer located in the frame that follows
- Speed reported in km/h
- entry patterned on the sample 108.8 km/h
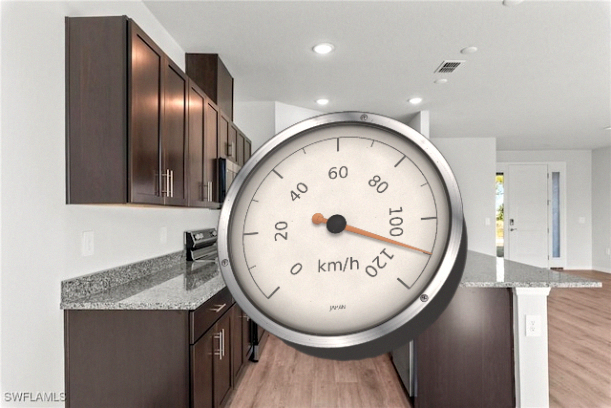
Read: 110 km/h
